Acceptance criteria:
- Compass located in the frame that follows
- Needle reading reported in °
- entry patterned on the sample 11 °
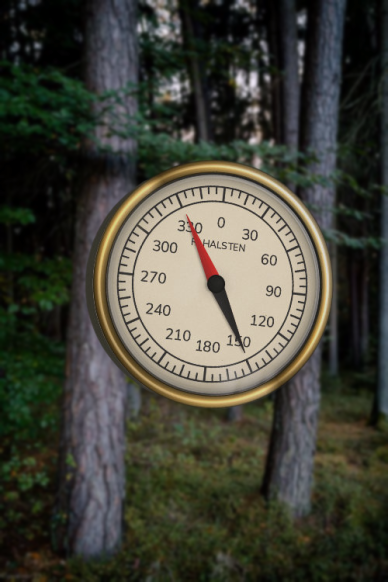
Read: 330 °
